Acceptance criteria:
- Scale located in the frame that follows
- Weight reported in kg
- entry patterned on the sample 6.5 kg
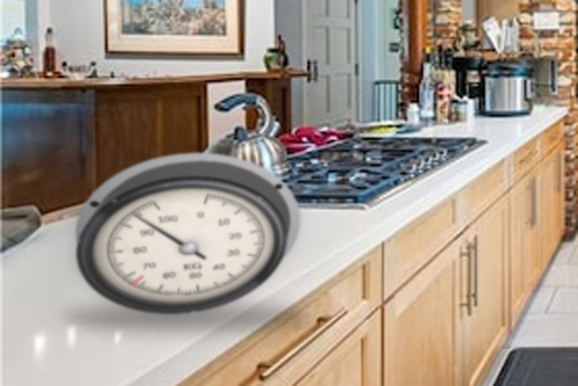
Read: 95 kg
